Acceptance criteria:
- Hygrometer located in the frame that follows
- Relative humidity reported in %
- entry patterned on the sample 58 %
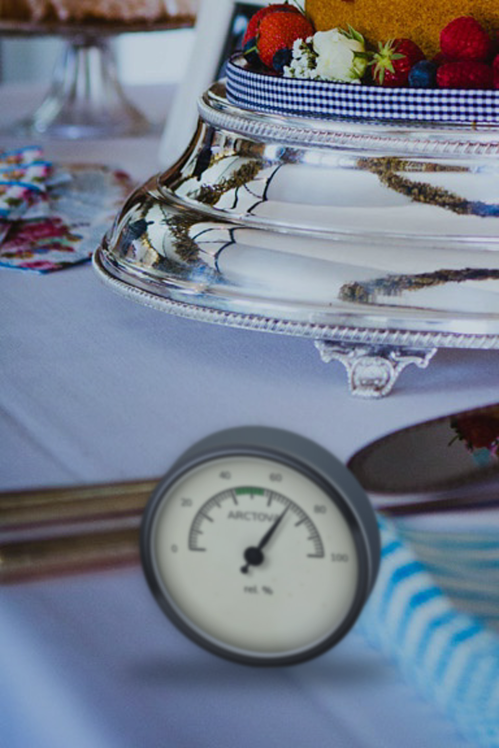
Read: 70 %
